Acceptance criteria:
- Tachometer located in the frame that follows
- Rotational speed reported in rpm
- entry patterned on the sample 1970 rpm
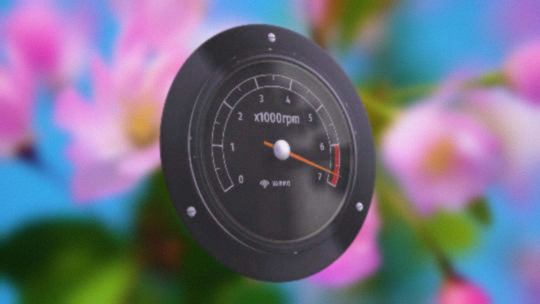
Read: 6750 rpm
